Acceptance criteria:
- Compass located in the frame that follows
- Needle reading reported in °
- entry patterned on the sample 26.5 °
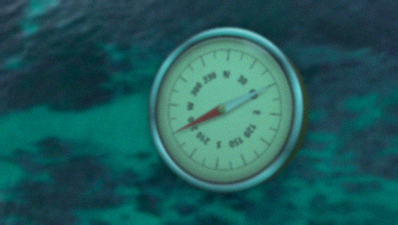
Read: 240 °
